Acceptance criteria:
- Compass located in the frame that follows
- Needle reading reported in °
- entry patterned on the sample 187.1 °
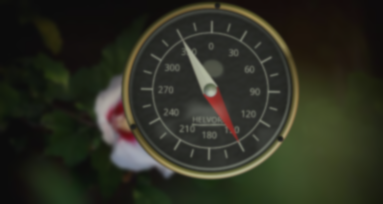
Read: 150 °
